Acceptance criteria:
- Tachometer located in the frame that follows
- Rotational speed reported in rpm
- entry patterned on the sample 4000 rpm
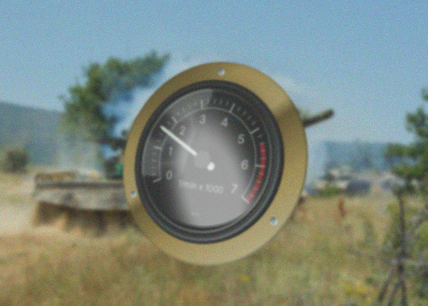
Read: 1600 rpm
